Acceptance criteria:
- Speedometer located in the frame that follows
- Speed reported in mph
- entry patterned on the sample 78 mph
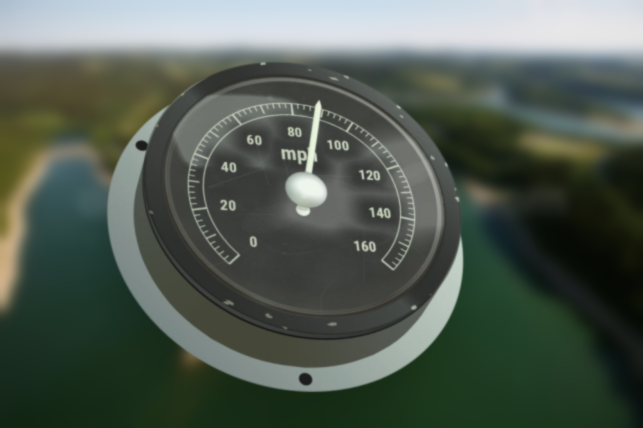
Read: 88 mph
